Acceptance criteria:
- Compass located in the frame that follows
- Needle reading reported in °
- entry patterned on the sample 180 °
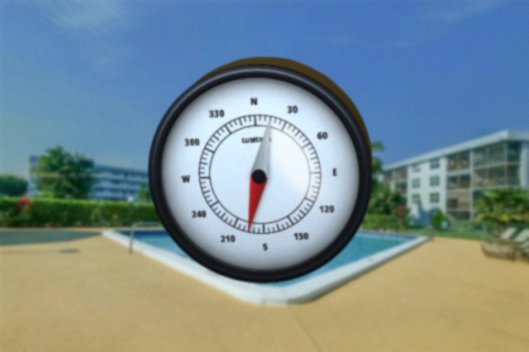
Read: 195 °
